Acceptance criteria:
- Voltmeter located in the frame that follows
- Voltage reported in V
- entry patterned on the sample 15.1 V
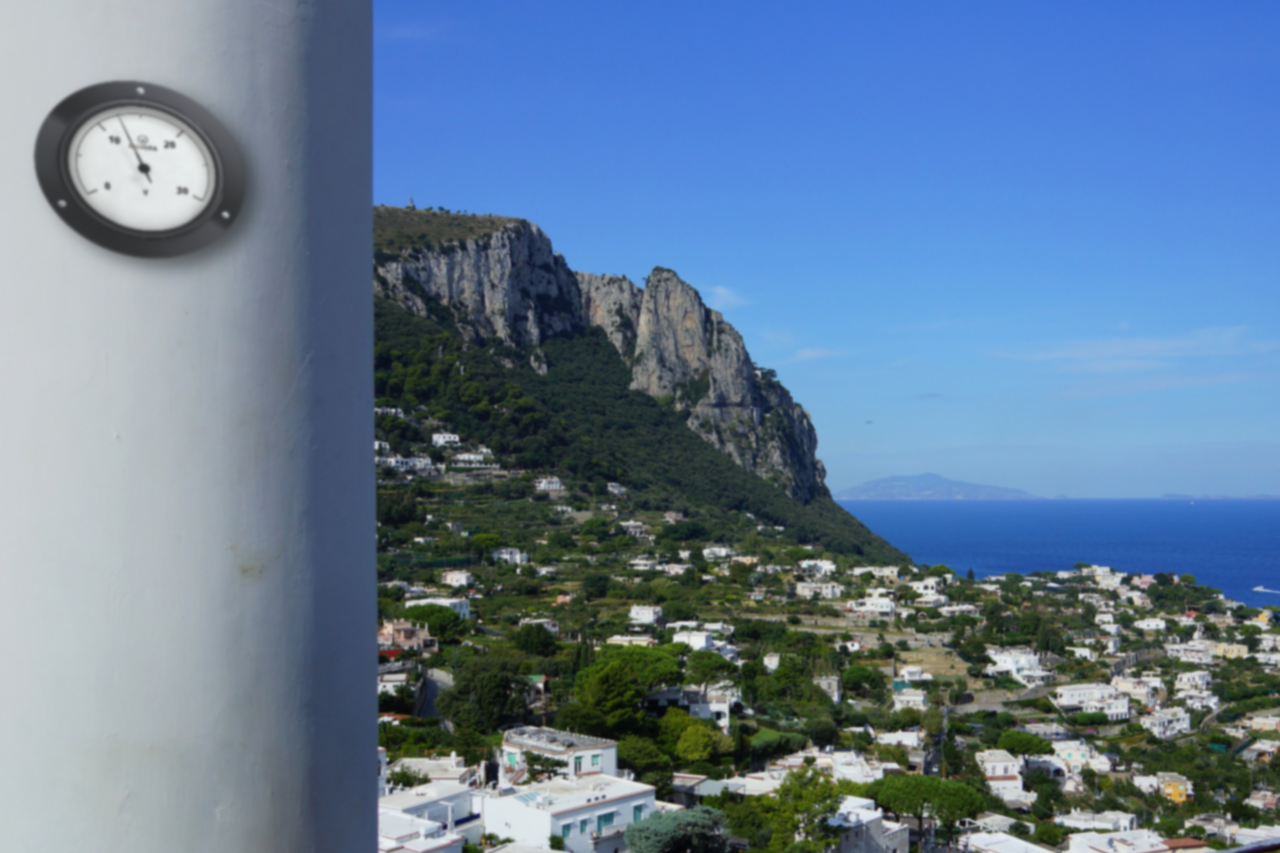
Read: 12.5 V
